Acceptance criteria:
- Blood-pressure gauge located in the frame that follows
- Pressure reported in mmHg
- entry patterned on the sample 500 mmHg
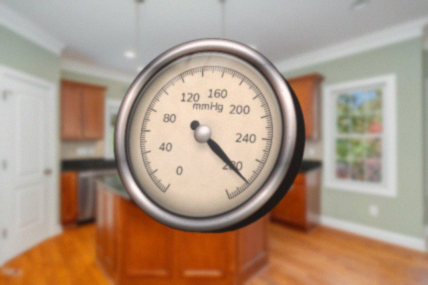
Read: 280 mmHg
